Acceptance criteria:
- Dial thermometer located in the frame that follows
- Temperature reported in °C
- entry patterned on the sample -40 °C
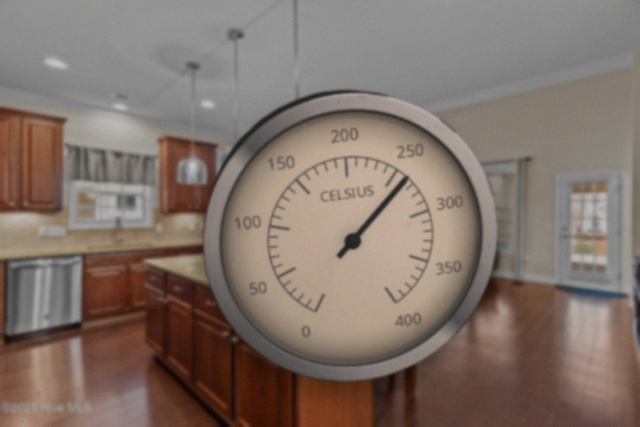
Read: 260 °C
